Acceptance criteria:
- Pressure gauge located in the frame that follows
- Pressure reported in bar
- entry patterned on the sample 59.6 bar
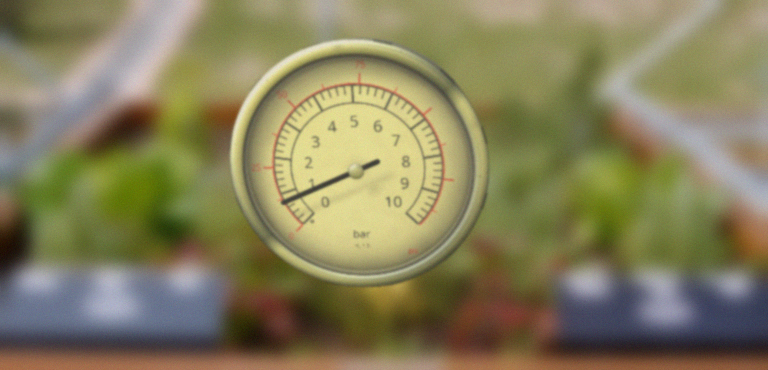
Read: 0.8 bar
